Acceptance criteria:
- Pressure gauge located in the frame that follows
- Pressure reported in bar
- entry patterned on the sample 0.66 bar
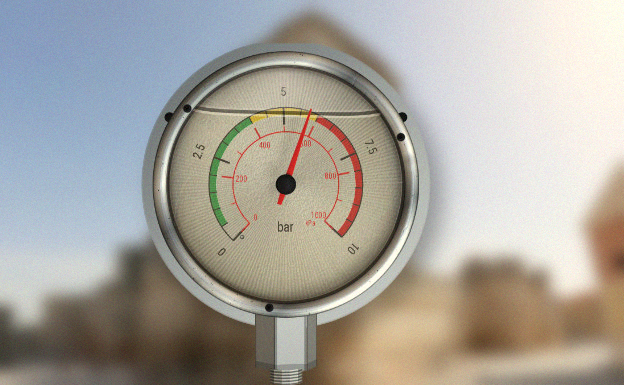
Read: 5.75 bar
